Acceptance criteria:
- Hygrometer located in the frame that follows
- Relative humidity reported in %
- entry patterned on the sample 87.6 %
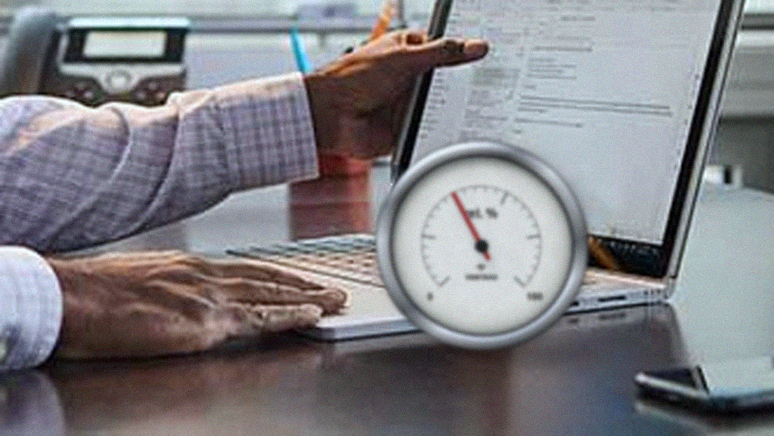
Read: 40 %
